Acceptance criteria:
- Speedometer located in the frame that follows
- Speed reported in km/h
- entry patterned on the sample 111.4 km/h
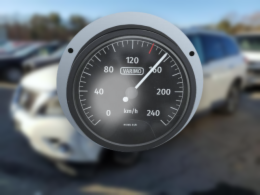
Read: 155 km/h
